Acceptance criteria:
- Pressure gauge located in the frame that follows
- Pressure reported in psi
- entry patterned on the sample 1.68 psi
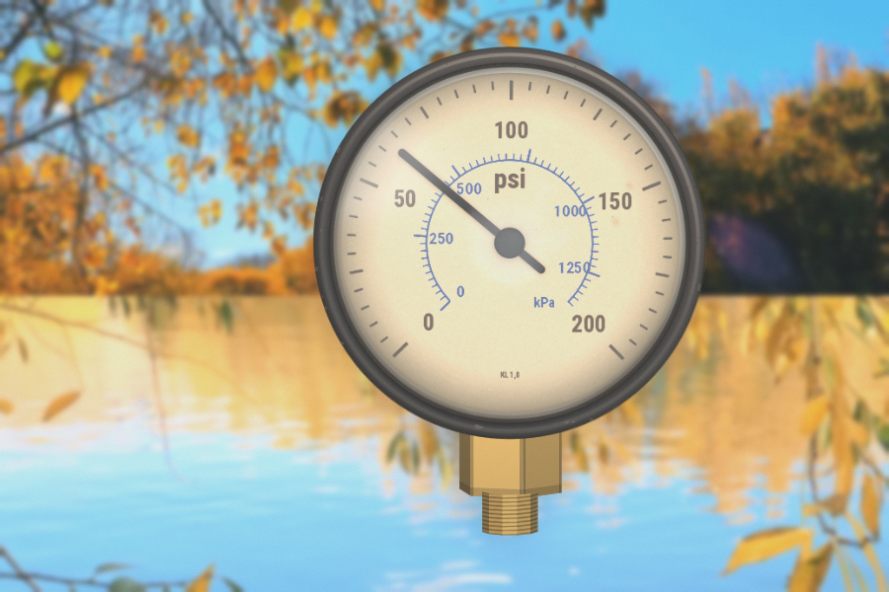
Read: 62.5 psi
